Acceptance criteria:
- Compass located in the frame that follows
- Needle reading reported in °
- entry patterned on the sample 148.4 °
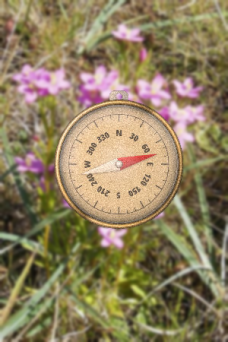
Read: 75 °
